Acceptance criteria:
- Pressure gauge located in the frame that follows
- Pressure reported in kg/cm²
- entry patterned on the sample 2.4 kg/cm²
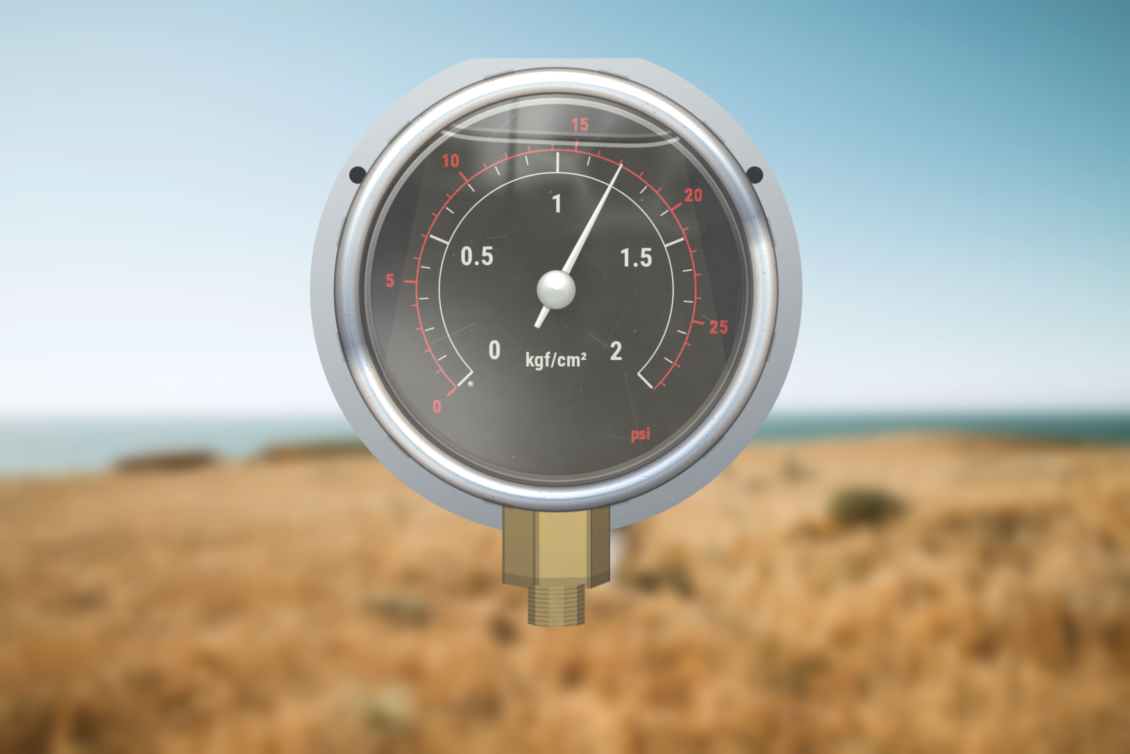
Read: 1.2 kg/cm²
